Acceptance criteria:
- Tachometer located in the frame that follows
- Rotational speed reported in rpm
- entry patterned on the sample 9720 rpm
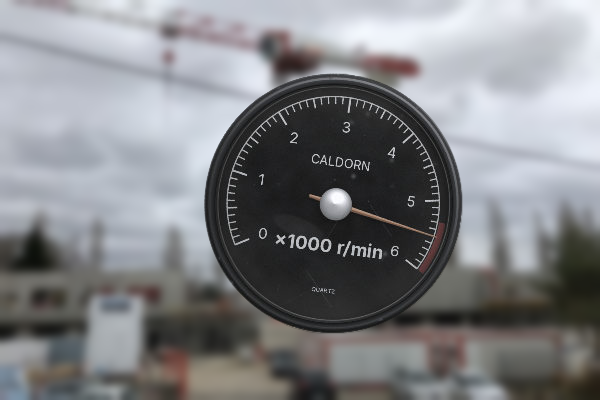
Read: 5500 rpm
